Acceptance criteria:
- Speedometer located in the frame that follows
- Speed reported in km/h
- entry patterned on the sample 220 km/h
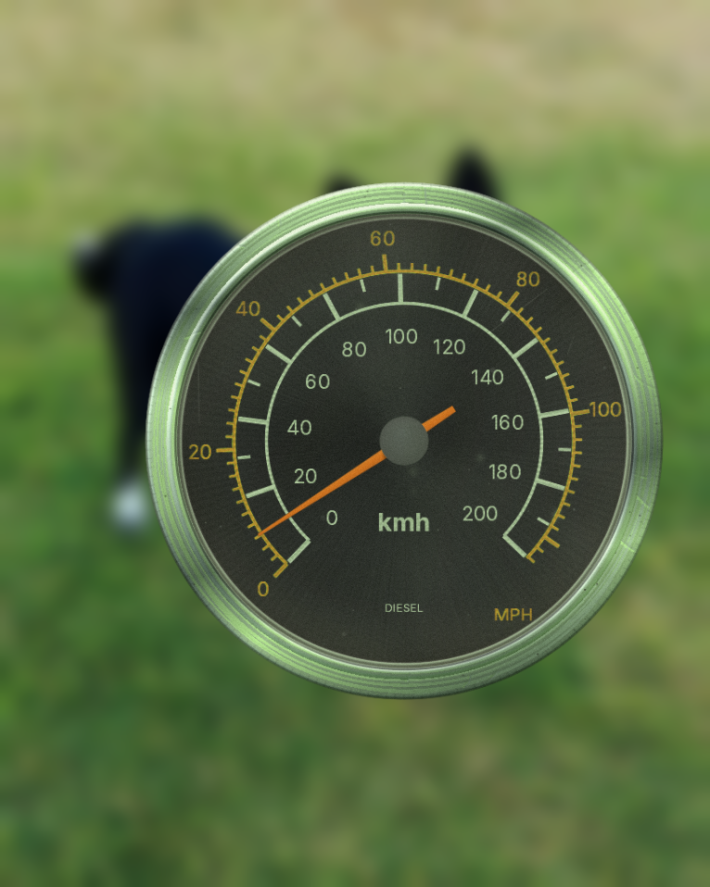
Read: 10 km/h
